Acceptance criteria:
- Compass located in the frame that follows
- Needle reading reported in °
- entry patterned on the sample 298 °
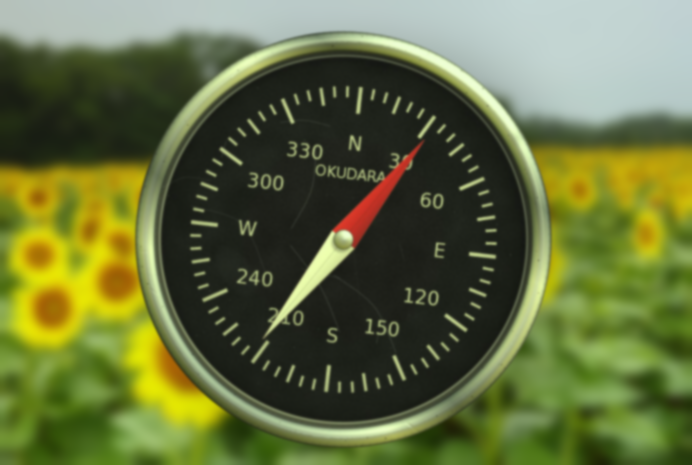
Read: 32.5 °
